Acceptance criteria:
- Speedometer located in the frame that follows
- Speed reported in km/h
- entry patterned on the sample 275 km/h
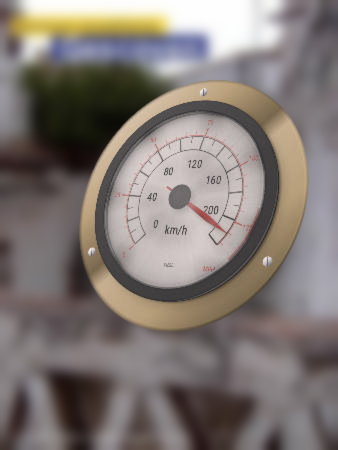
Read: 210 km/h
